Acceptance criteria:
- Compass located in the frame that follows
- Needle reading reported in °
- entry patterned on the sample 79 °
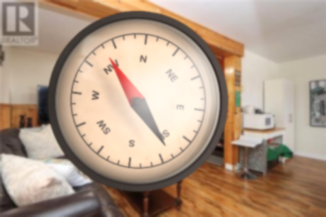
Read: 320 °
